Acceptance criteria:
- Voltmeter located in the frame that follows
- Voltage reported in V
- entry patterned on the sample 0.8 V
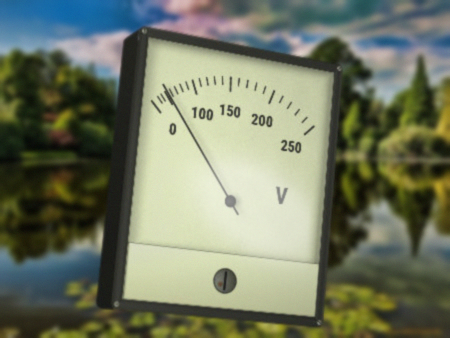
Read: 50 V
